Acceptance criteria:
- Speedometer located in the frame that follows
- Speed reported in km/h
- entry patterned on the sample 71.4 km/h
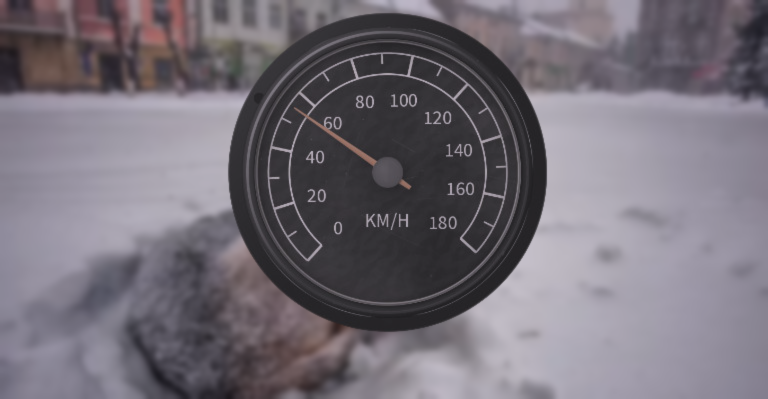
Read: 55 km/h
